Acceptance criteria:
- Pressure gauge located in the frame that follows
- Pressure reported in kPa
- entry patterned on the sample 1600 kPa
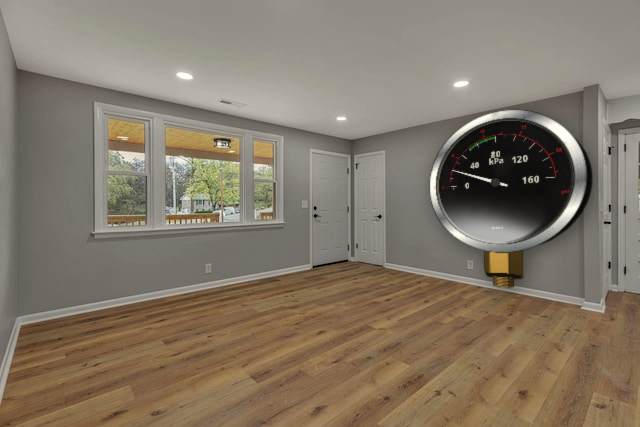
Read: 20 kPa
